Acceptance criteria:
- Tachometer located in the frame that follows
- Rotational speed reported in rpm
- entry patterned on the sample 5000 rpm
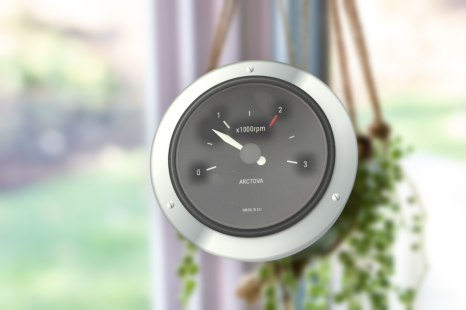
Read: 750 rpm
